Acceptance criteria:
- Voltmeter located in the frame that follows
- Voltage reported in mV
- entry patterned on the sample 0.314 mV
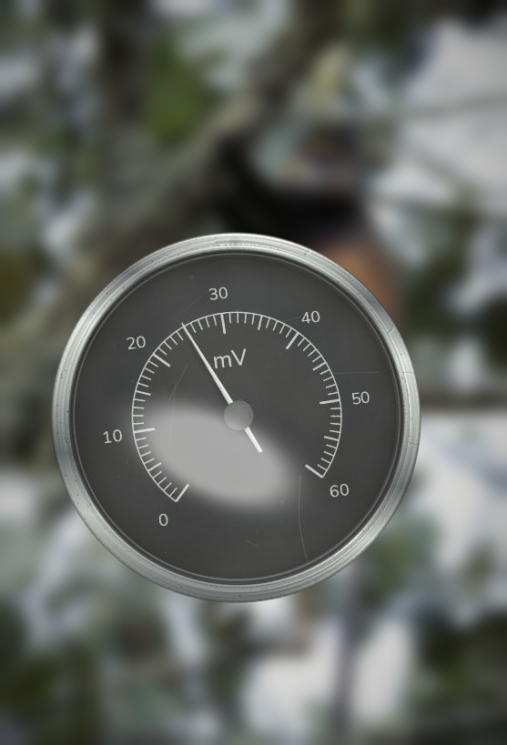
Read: 25 mV
